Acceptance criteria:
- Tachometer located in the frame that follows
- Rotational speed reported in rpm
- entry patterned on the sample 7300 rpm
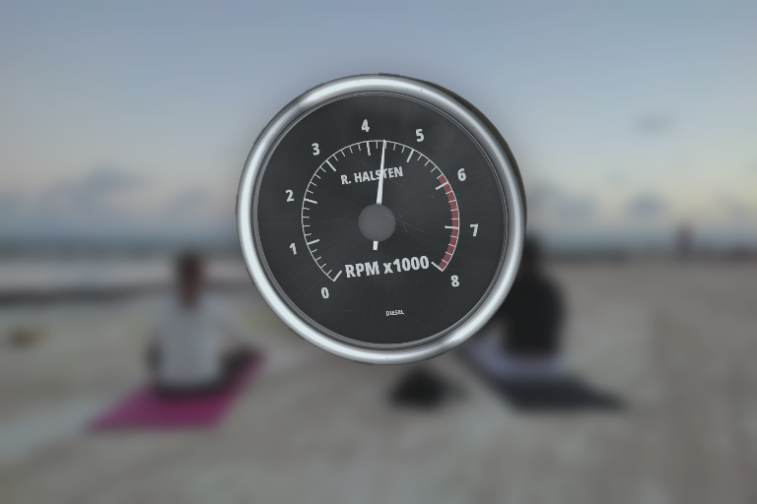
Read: 4400 rpm
